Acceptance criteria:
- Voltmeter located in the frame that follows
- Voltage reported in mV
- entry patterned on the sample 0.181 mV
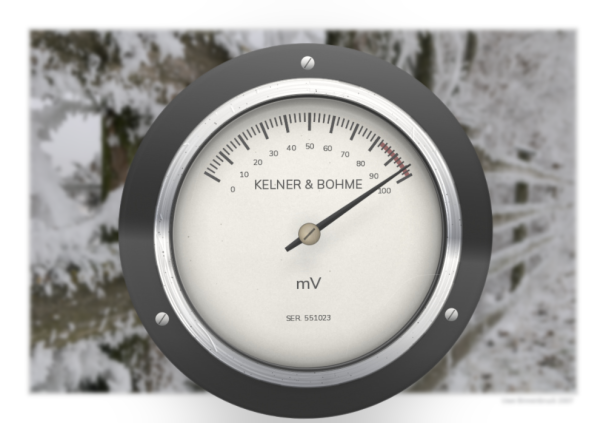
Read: 96 mV
